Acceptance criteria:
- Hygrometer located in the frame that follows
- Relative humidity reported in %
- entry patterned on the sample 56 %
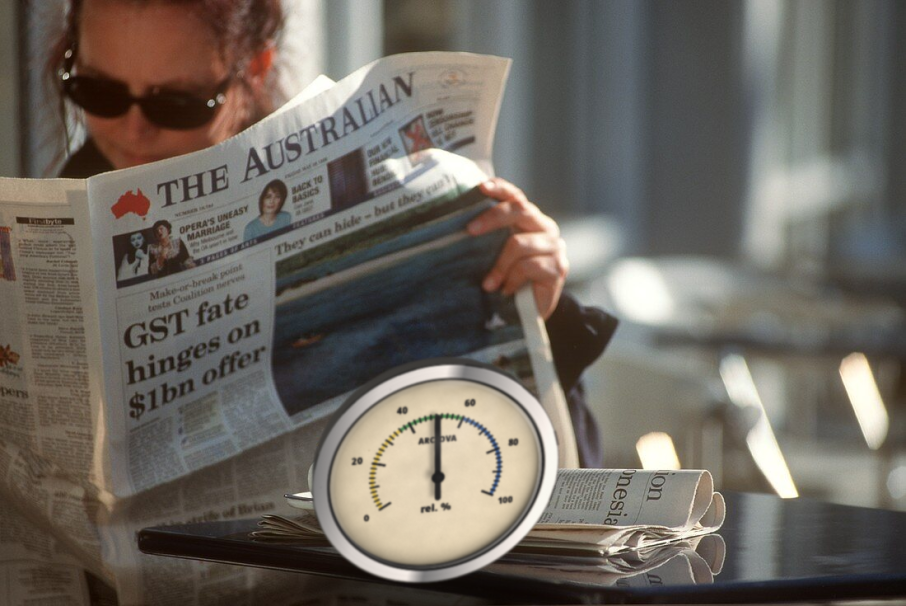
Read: 50 %
